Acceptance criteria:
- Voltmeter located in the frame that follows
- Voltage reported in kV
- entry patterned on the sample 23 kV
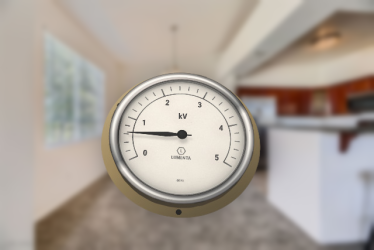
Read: 0.6 kV
